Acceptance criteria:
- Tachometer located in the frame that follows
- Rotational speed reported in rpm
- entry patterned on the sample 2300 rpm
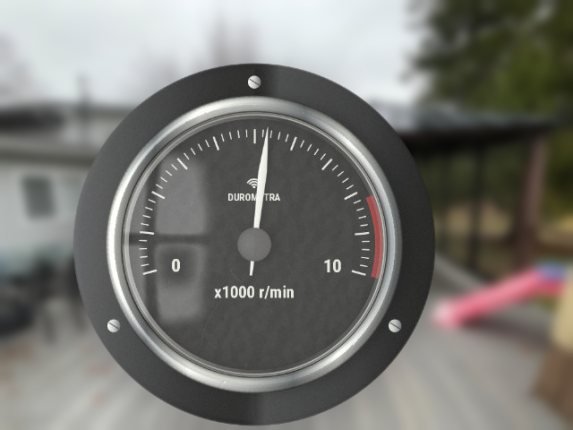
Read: 5300 rpm
